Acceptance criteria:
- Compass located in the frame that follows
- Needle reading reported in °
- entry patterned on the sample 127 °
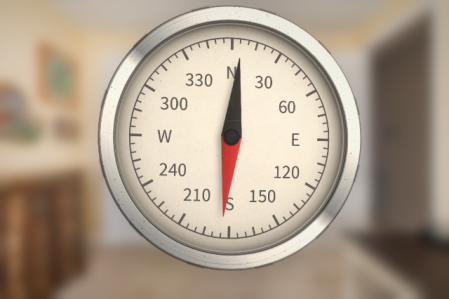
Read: 185 °
